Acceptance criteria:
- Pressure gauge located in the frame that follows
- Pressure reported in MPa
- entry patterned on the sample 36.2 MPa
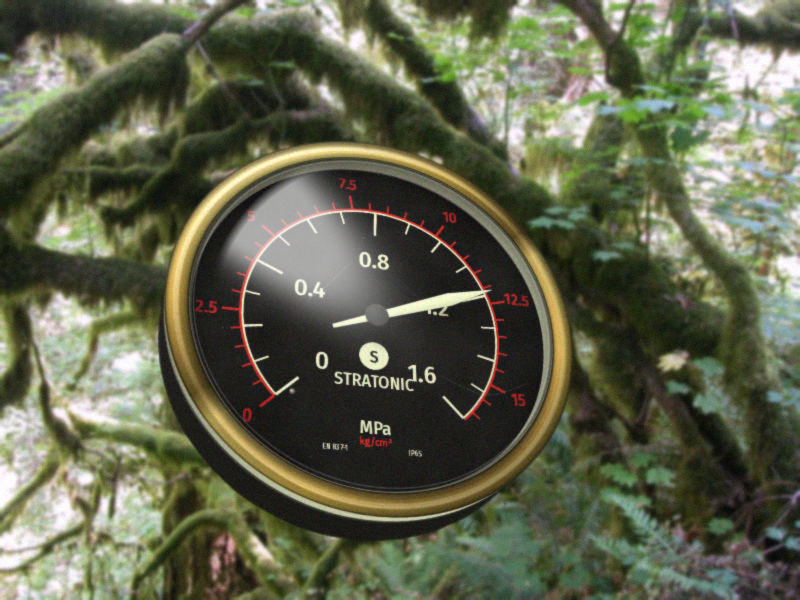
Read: 1.2 MPa
